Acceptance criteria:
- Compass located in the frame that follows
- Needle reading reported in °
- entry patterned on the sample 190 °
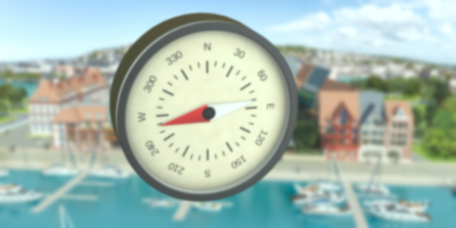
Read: 260 °
